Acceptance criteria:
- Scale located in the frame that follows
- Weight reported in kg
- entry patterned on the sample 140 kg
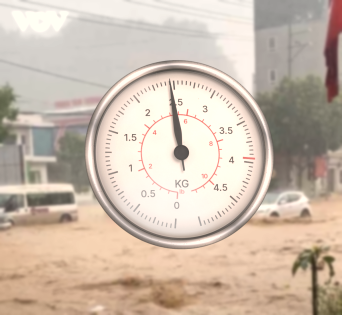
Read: 2.45 kg
